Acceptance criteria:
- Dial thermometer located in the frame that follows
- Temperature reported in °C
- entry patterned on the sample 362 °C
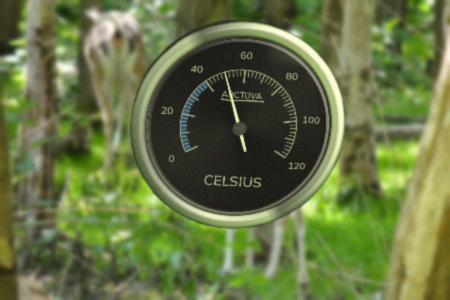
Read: 50 °C
